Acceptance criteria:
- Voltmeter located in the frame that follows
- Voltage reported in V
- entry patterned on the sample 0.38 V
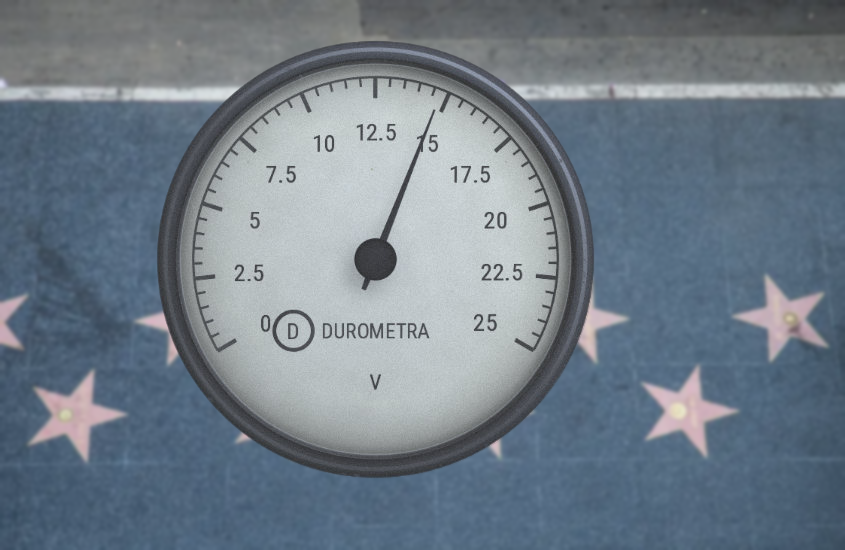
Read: 14.75 V
